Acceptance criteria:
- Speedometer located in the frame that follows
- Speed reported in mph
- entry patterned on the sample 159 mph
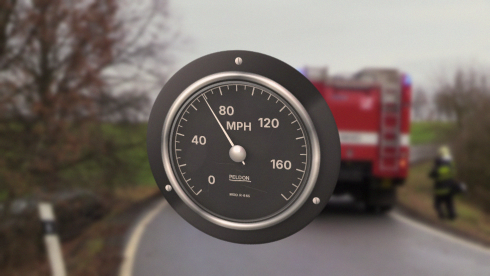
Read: 70 mph
